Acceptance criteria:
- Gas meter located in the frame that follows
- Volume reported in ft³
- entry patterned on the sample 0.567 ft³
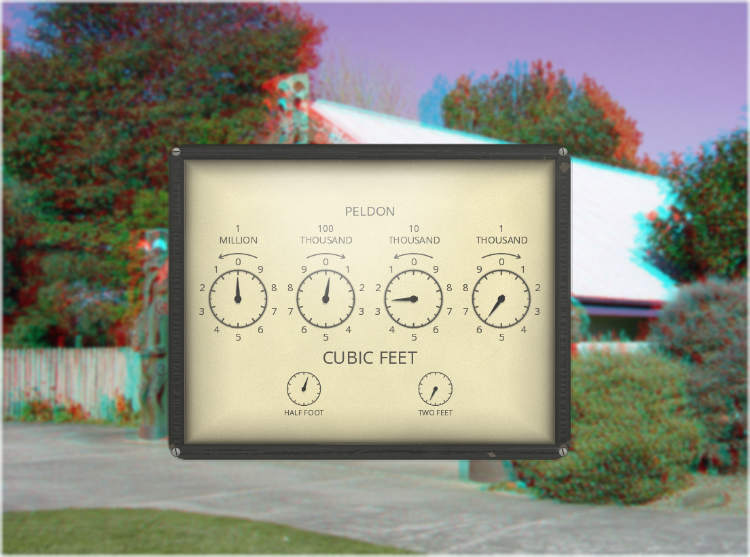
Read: 2600 ft³
